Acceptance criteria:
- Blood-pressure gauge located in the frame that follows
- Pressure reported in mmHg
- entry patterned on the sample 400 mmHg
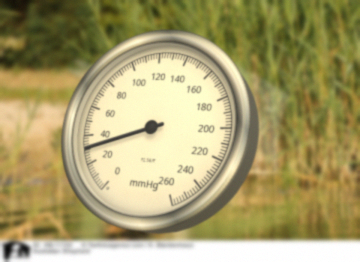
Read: 30 mmHg
